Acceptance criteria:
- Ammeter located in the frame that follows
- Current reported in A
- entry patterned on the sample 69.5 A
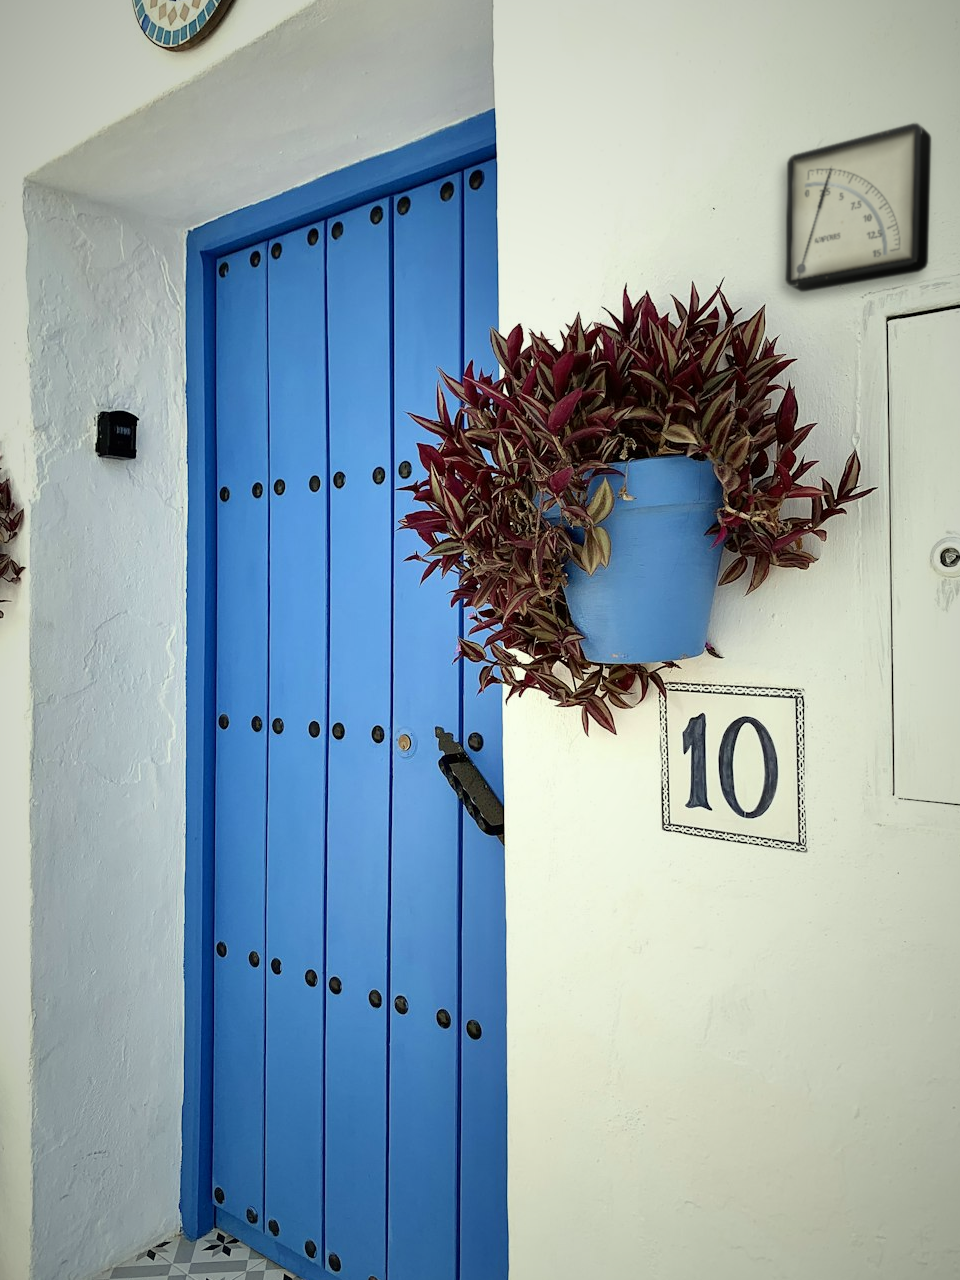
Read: 2.5 A
